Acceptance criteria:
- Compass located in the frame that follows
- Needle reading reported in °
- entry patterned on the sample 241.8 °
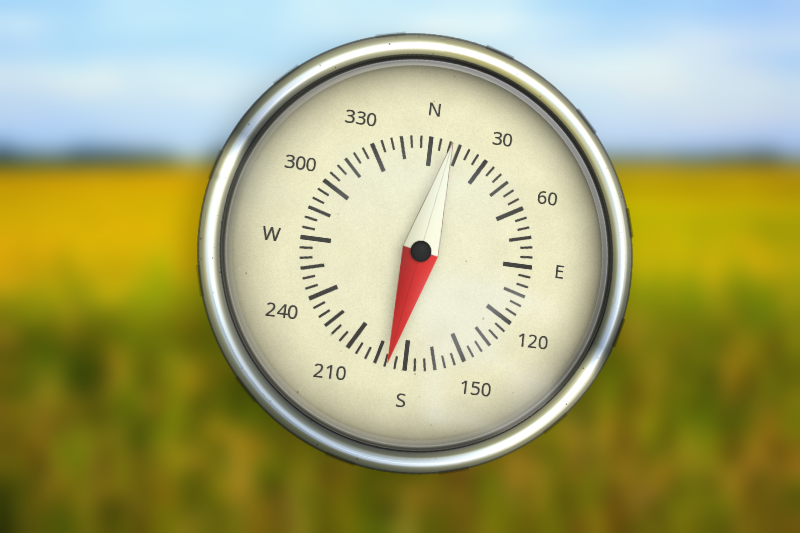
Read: 190 °
